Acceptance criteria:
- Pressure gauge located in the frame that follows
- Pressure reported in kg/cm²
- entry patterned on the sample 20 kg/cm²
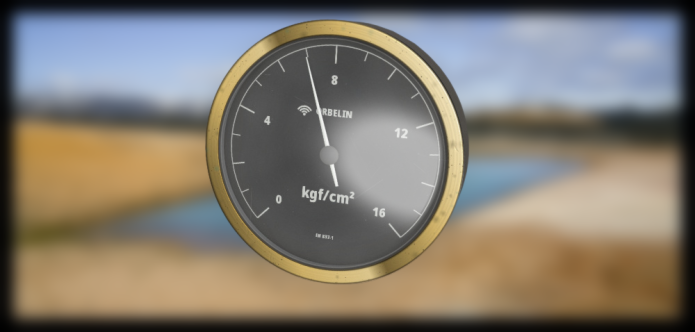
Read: 7 kg/cm²
